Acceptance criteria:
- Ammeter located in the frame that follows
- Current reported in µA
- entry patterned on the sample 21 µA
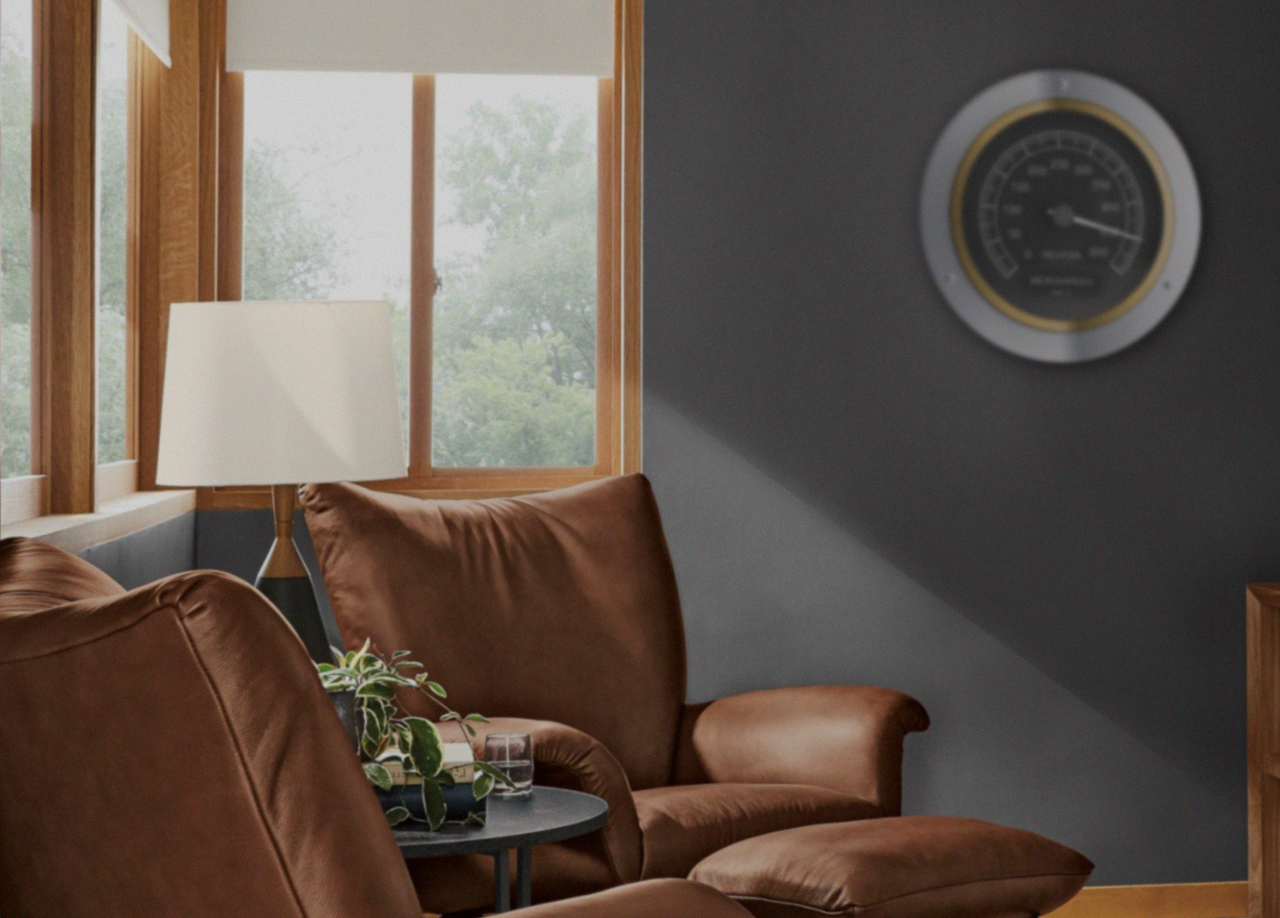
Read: 450 µA
